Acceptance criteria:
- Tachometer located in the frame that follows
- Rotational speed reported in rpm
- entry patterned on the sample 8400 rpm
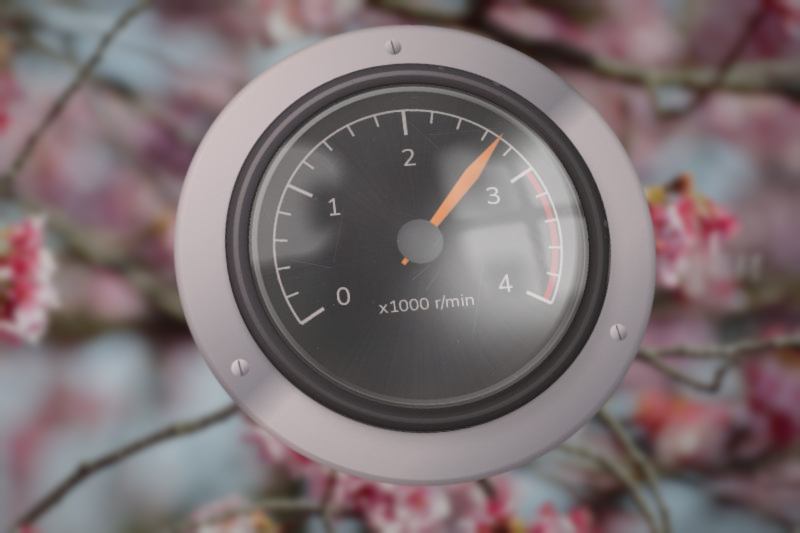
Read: 2700 rpm
